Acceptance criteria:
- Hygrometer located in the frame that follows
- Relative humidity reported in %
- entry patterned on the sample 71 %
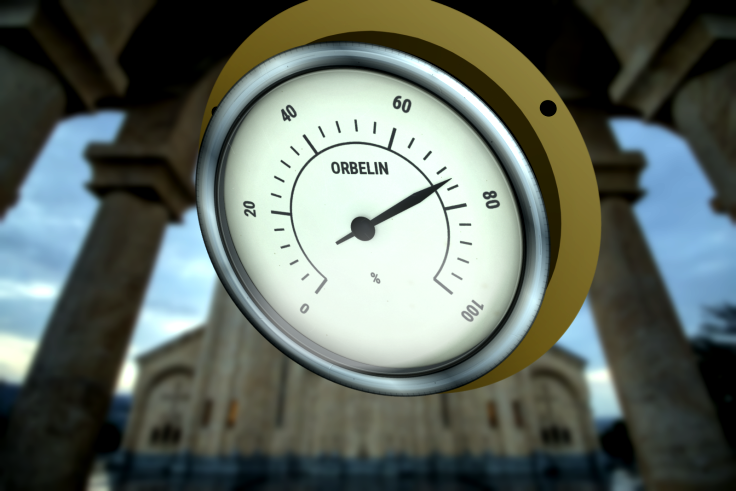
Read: 74 %
